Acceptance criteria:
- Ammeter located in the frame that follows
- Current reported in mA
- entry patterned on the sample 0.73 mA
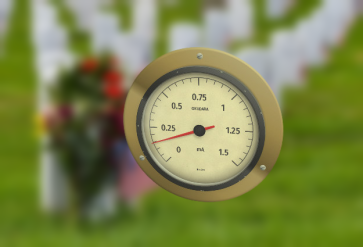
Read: 0.15 mA
